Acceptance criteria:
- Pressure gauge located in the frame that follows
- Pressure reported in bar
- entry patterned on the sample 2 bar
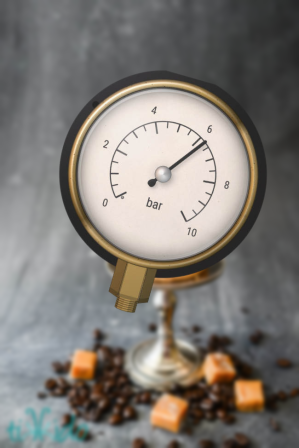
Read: 6.25 bar
